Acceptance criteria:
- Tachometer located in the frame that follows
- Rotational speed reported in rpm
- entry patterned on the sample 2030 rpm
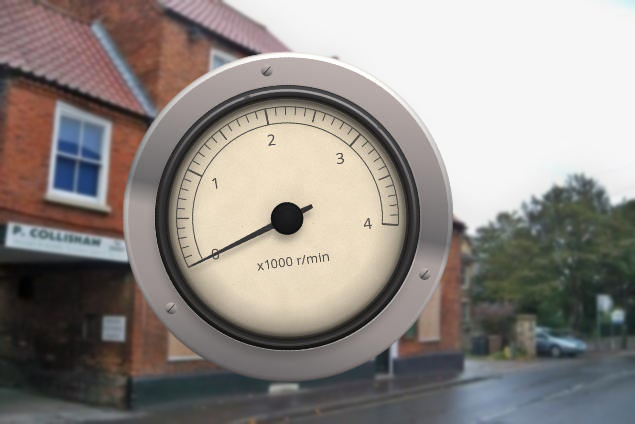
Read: 0 rpm
